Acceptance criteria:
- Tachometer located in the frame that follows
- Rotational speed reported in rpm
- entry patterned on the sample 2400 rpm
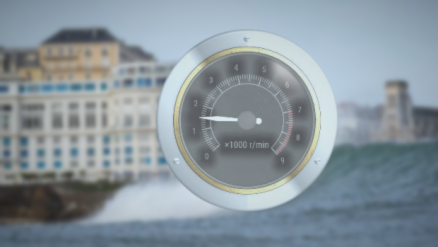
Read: 1500 rpm
